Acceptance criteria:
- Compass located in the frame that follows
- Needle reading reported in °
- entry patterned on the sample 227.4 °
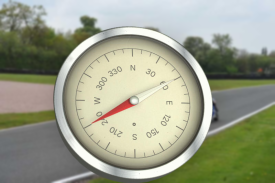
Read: 240 °
